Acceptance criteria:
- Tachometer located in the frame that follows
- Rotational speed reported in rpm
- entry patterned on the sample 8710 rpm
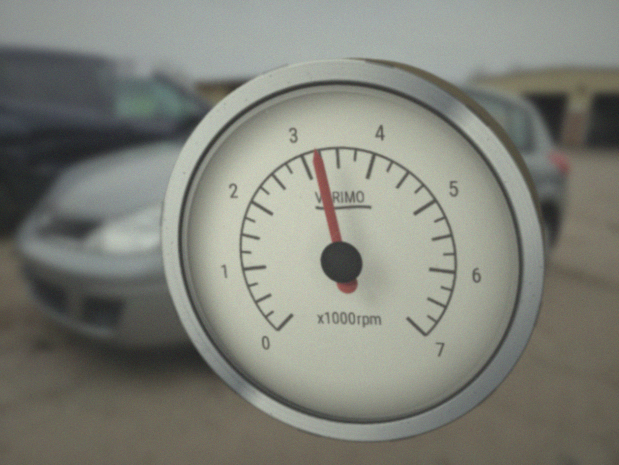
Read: 3250 rpm
